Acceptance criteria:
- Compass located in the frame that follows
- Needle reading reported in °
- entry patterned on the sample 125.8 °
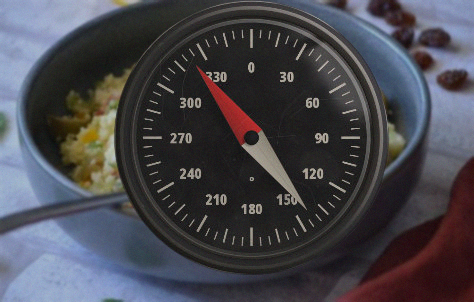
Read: 322.5 °
